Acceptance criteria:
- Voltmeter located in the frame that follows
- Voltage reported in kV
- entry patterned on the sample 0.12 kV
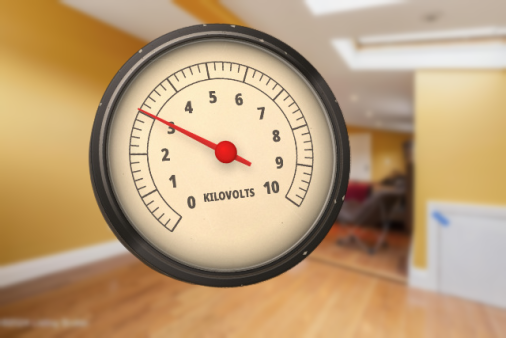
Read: 3 kV
